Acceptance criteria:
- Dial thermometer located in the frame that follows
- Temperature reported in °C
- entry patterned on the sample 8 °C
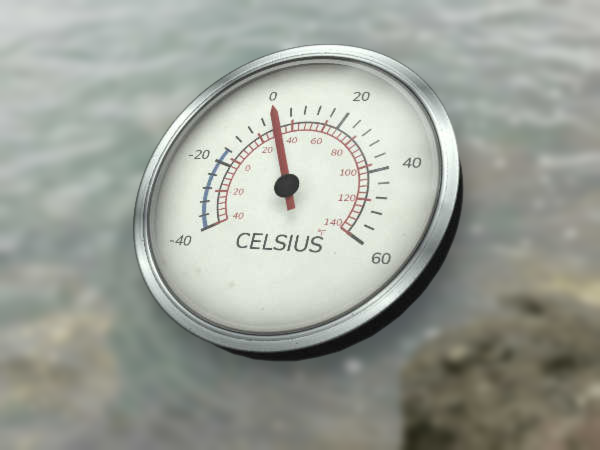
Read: 0 °C
